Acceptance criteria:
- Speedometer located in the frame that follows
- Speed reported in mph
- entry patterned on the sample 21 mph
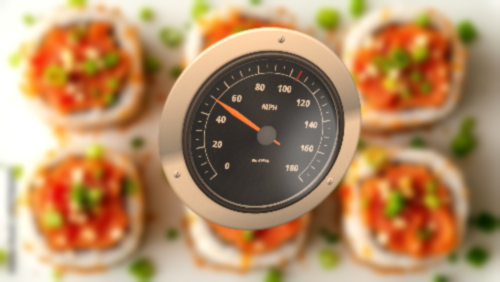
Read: 50 mph
